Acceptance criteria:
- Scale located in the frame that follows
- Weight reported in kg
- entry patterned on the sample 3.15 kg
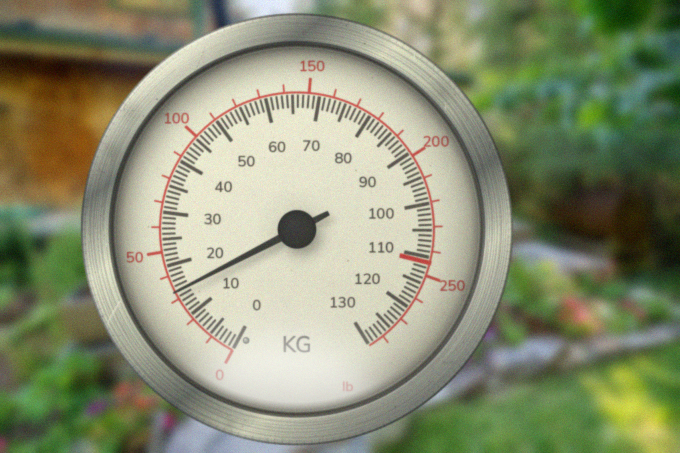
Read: 15 kg
